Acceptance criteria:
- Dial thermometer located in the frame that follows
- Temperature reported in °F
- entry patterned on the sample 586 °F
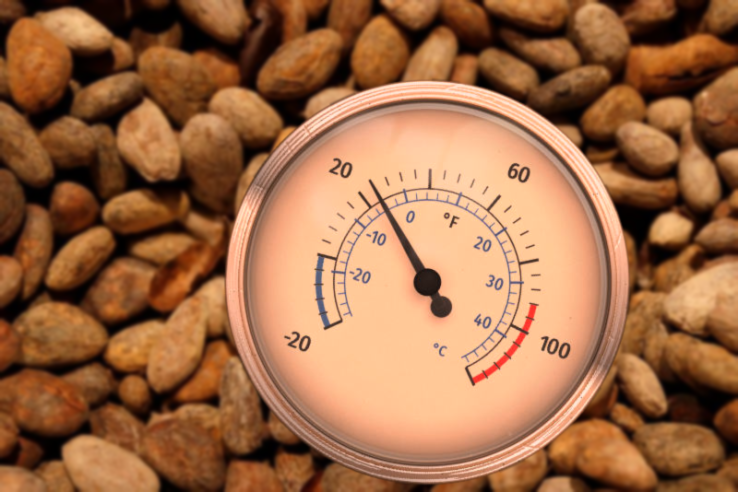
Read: 24 °F
